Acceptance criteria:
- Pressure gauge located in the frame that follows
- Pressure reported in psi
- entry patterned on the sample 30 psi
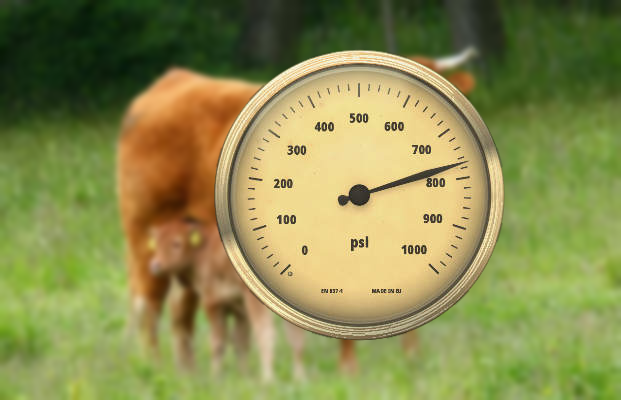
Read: 770 psi
